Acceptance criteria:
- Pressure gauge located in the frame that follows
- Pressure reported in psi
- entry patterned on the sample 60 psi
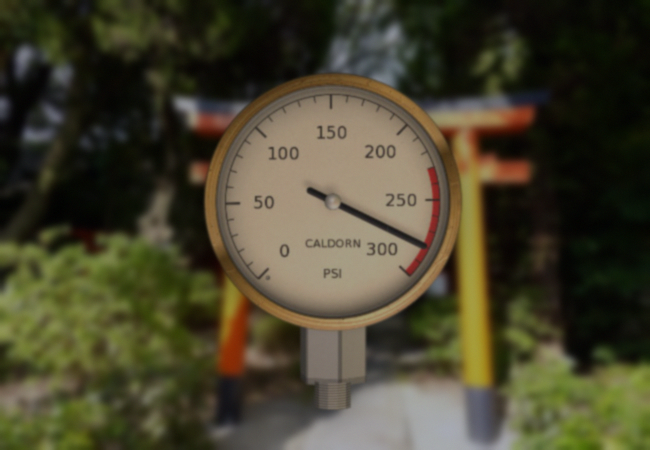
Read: 280 psi
